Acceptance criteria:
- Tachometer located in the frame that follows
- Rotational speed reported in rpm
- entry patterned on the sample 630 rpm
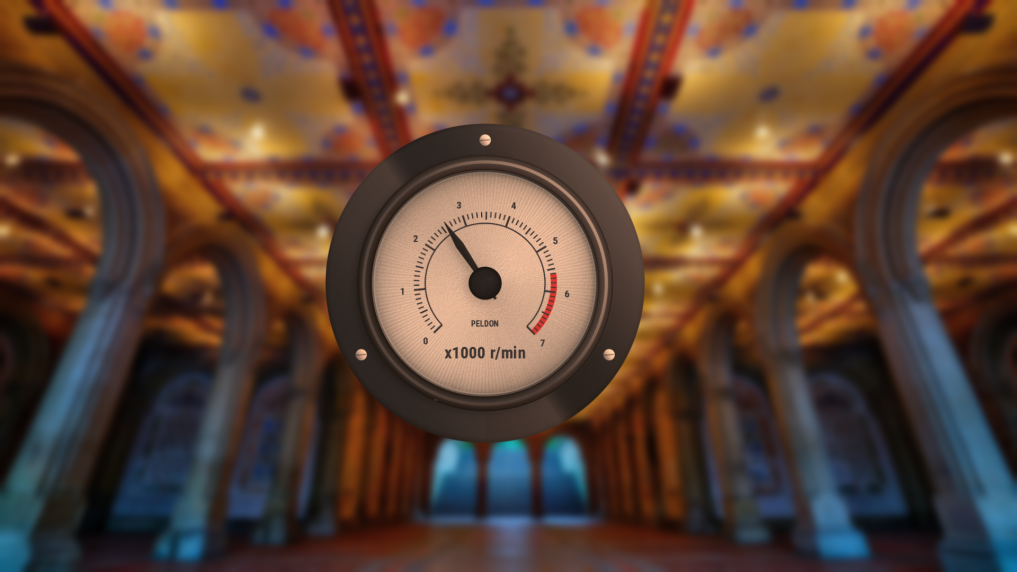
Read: 2600 rpm
